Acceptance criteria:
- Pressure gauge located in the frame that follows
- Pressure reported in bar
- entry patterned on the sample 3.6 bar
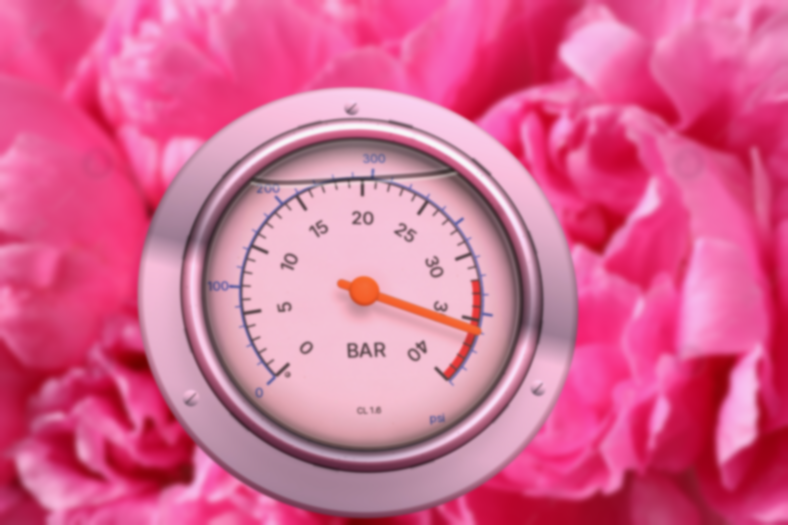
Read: 36 bar
